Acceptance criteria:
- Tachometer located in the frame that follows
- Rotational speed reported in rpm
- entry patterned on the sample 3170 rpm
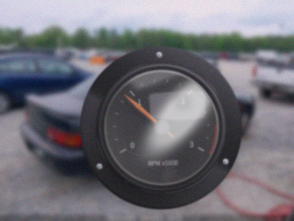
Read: 900 rpm
